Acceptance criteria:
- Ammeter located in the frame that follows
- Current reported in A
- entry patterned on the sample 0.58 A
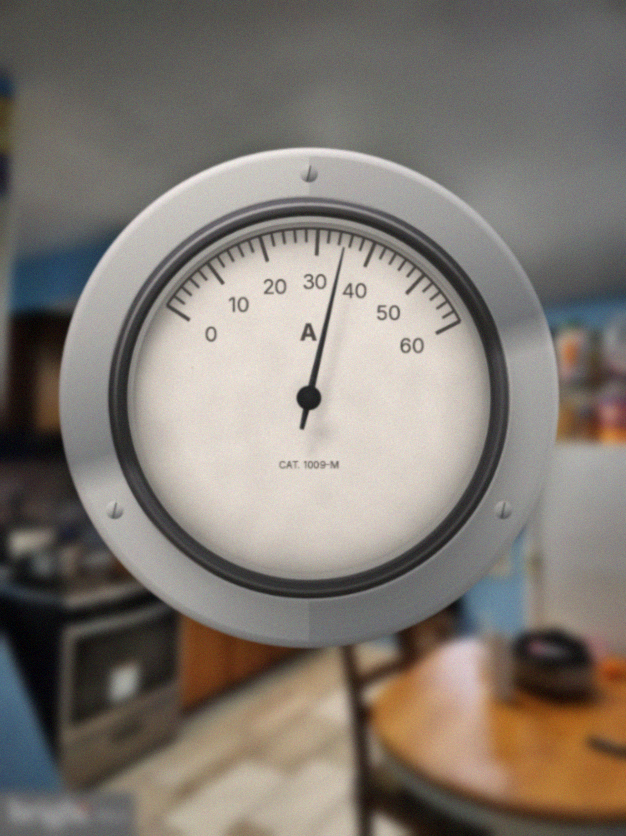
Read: 35 A
